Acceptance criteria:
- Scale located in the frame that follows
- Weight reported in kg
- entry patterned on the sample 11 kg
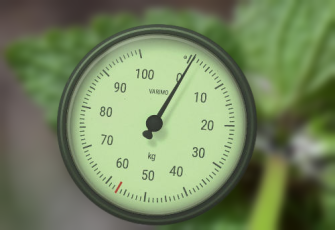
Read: 1 kg
